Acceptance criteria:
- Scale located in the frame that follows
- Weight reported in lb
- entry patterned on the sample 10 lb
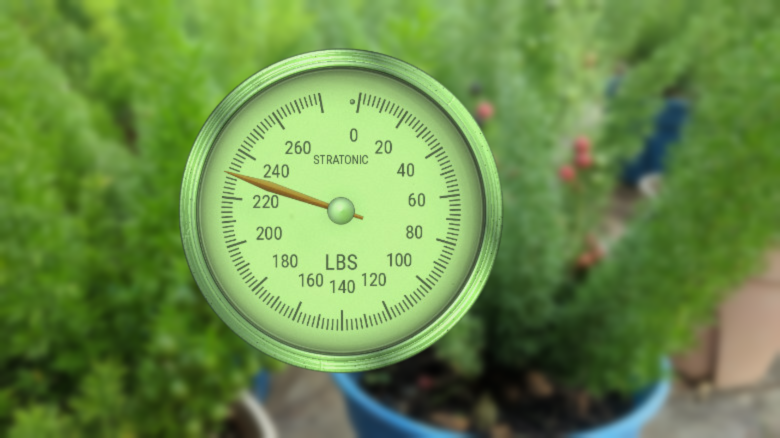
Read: 230 lb
